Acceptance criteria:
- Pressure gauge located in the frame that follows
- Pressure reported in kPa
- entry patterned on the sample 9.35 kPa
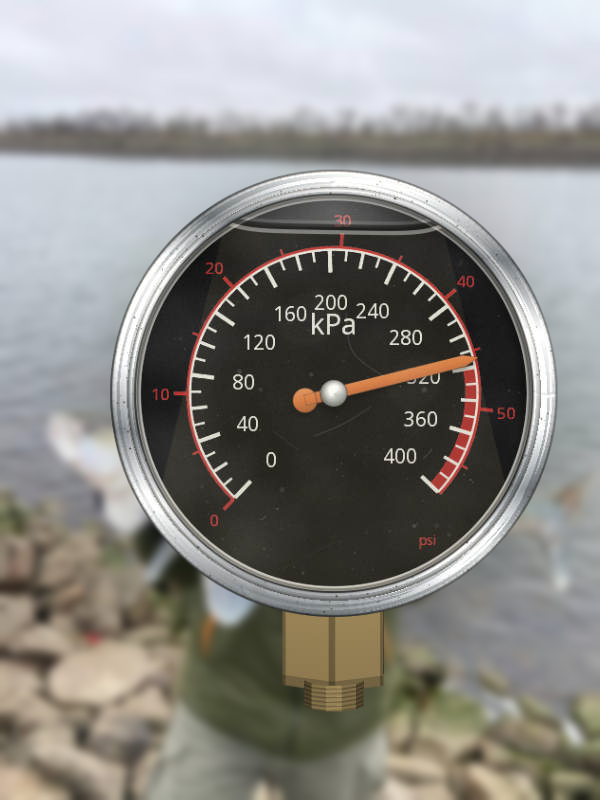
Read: 315 kPa
